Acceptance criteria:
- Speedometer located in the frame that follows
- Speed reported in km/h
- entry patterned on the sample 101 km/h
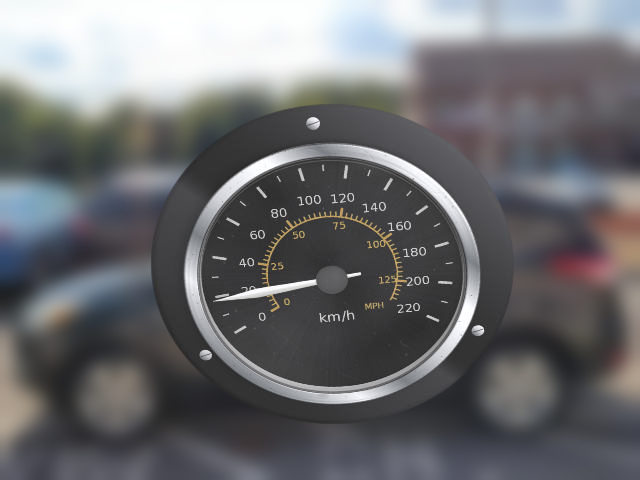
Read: 20 km/h
